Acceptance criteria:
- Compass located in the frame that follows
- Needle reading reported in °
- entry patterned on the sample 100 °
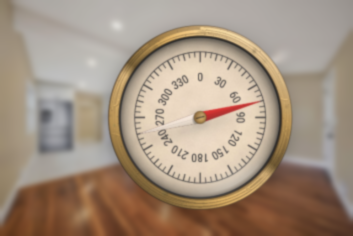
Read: 75 °
